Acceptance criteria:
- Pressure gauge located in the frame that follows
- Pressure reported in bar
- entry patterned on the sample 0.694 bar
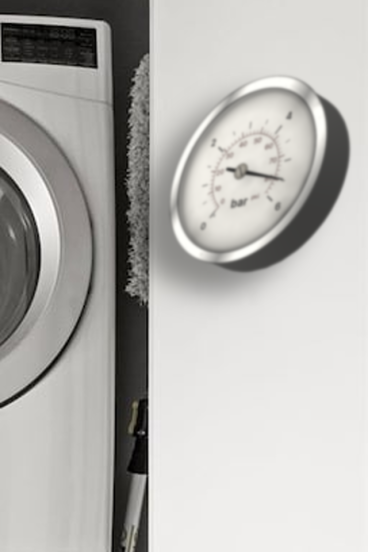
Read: 5.5 bar
